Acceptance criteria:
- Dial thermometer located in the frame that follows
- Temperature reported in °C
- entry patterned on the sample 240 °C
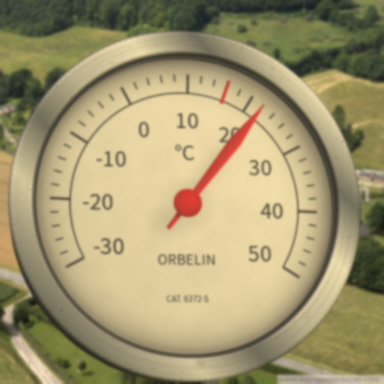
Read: 22 °C
